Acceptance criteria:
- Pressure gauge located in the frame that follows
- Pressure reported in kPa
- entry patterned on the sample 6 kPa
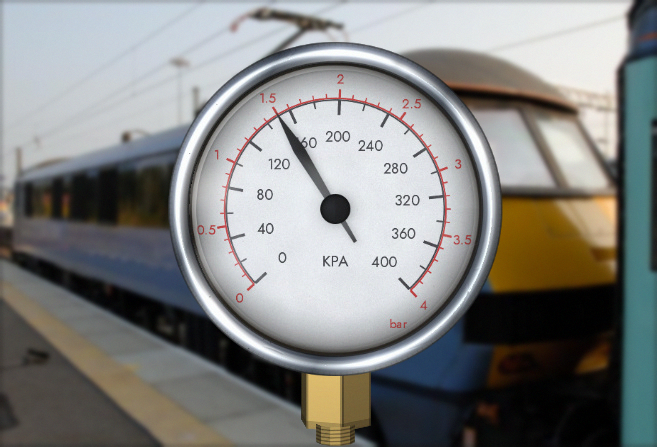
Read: 150 kPa
